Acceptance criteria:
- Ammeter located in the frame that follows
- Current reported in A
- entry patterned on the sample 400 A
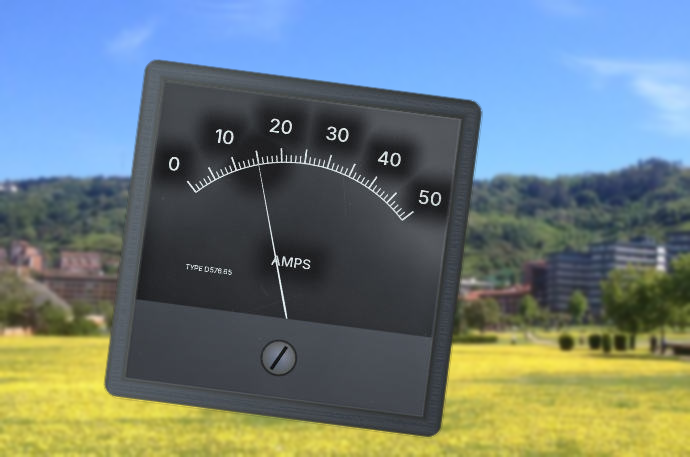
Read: 15 A
